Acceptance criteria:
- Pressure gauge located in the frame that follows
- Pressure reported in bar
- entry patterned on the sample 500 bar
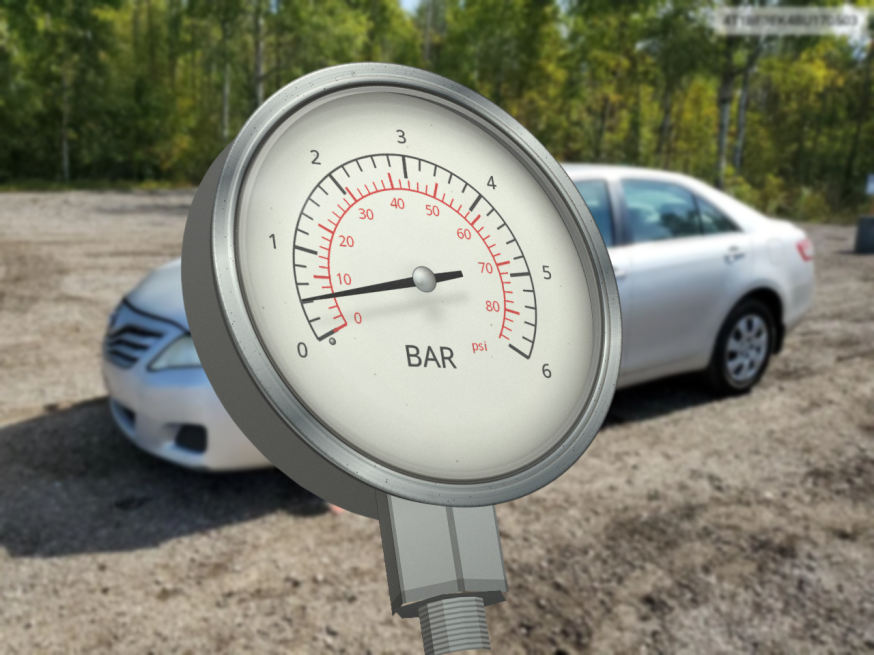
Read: 0.4 bar
